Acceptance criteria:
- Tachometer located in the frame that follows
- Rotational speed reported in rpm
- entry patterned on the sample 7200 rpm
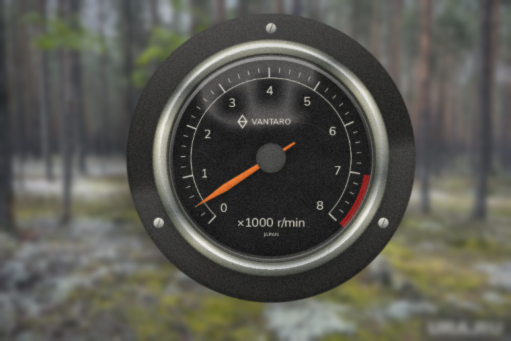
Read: 400 rpm
